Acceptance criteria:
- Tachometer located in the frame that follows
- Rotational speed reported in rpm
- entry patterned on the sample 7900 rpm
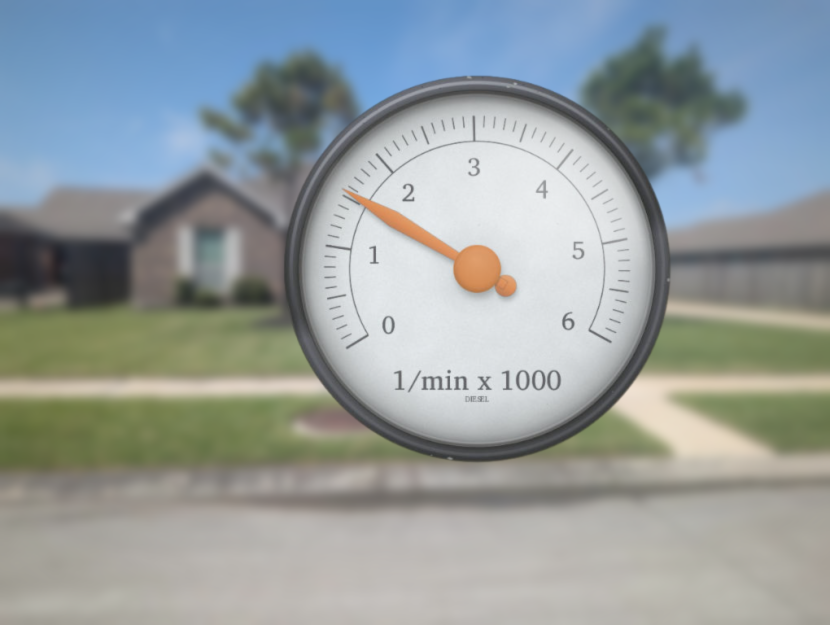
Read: 1550 rpm
